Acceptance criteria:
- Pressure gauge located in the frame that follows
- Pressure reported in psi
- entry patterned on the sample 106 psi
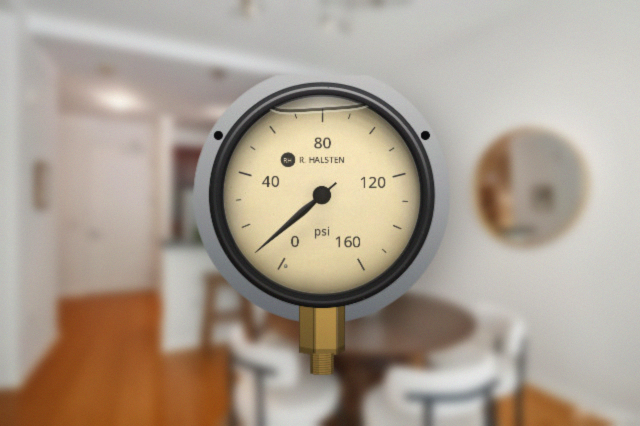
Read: 10 psi
